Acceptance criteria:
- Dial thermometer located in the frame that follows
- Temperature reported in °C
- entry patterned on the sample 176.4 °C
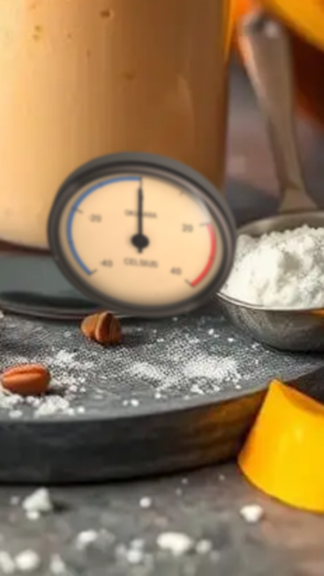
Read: 0 °C
